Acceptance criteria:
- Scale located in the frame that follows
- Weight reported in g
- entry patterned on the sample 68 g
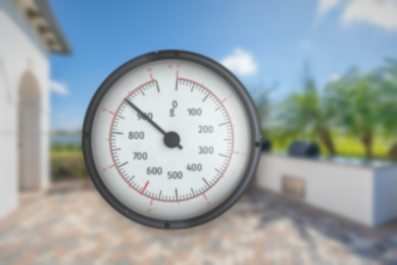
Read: 900 g
